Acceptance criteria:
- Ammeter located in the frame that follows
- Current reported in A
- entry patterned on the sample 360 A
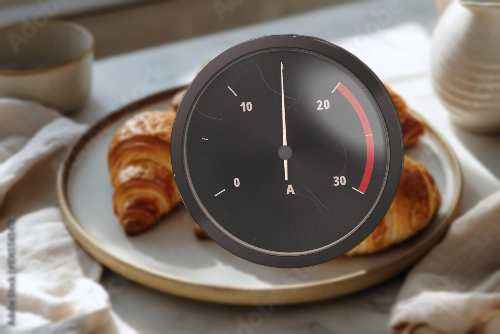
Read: 15 A
